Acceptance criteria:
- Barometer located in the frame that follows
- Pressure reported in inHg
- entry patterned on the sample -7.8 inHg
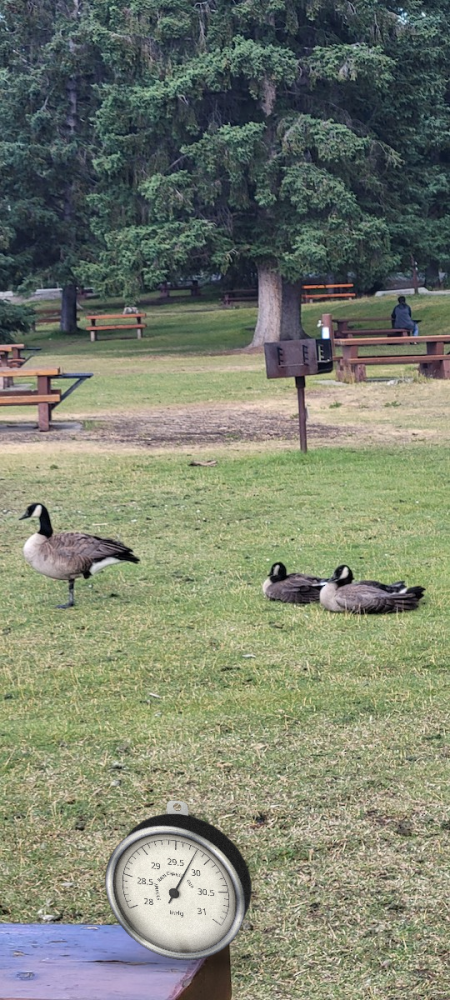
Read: 29.8 inHg
